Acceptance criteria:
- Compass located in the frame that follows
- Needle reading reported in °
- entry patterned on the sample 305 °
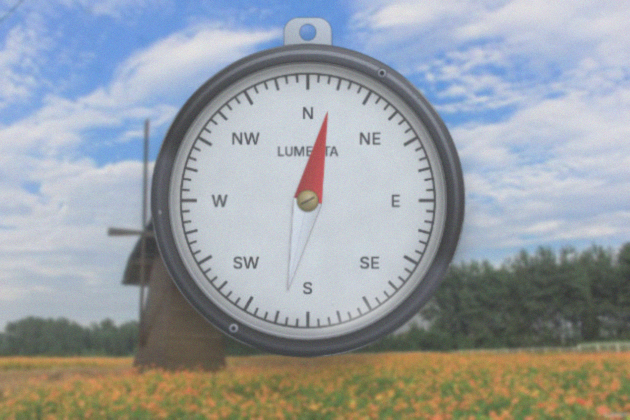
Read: 12.5 °
